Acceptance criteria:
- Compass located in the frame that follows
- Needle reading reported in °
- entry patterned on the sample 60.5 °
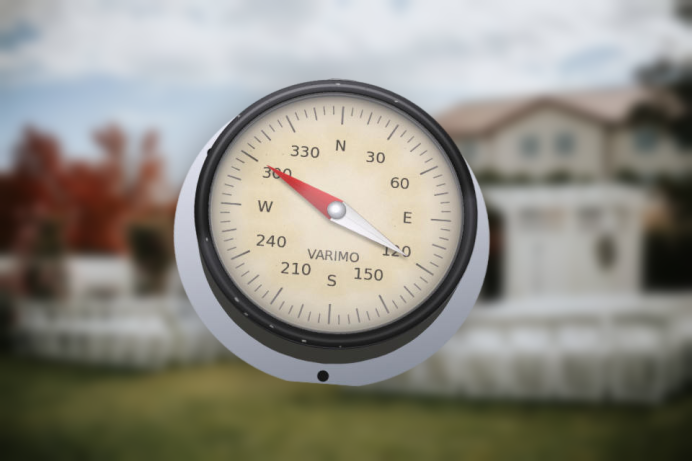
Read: 300 °
